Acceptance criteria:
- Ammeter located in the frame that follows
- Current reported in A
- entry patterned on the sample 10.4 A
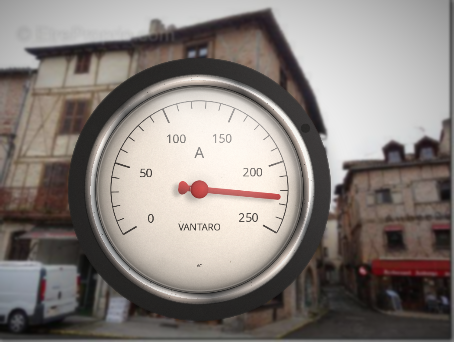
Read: 225 A
